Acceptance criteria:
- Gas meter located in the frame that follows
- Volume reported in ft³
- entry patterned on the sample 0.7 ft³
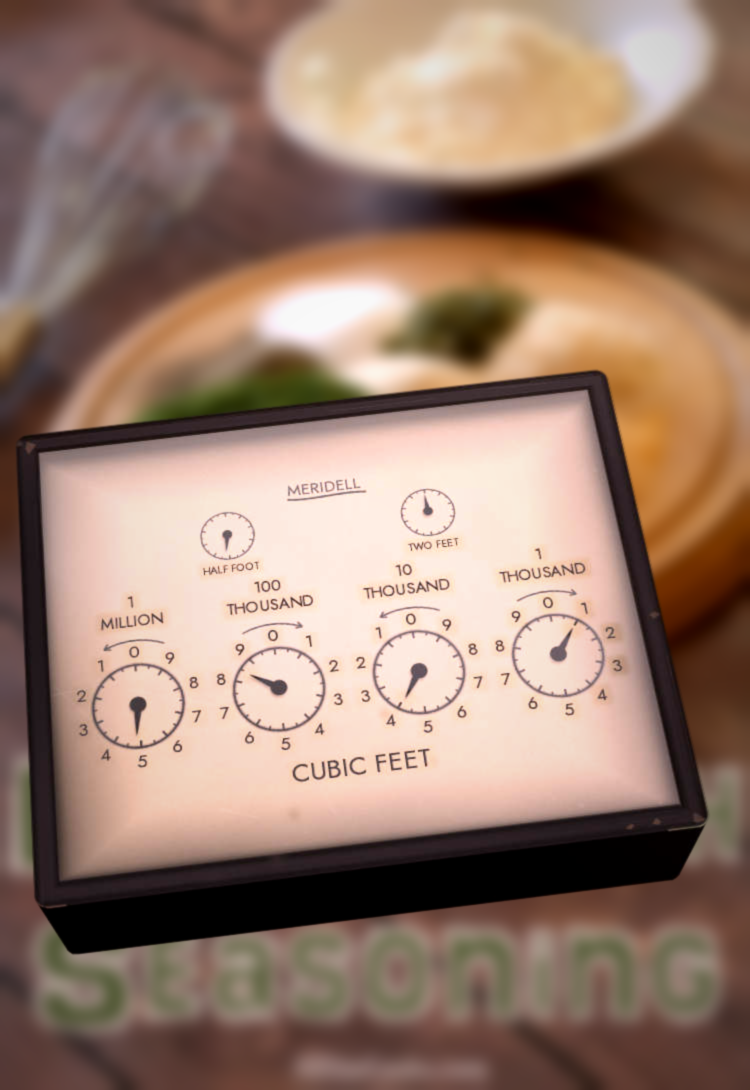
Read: 484100 ft³
